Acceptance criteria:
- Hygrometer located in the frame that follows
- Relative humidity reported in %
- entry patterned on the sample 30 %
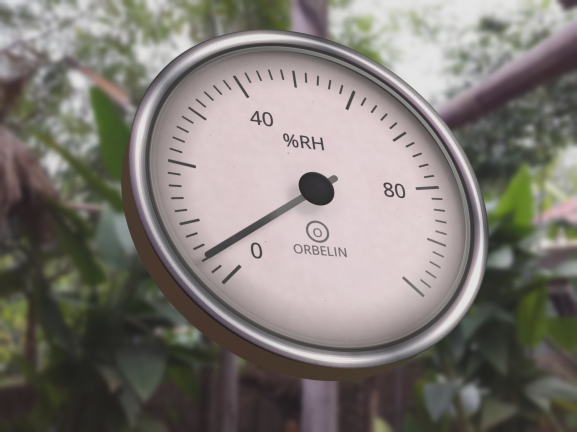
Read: 4 %
